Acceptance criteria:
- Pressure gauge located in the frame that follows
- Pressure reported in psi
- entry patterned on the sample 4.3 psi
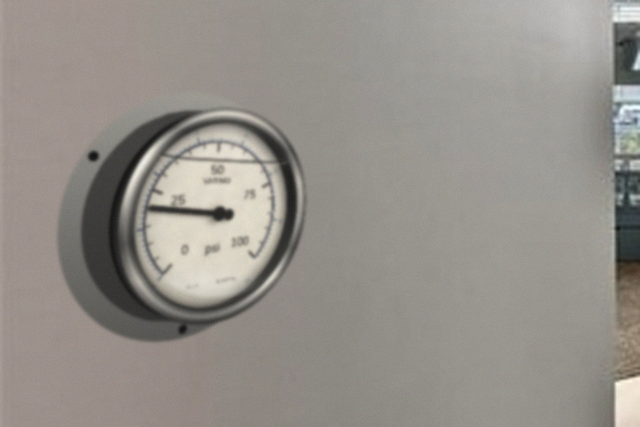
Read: 20 psi
